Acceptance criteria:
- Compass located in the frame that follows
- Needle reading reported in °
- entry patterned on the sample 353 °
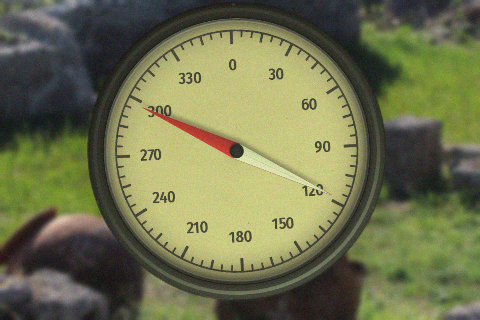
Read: 297.5 °
